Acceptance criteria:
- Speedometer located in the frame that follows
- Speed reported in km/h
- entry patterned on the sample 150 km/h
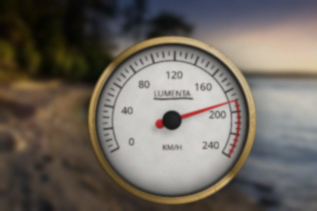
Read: 190 km/h
